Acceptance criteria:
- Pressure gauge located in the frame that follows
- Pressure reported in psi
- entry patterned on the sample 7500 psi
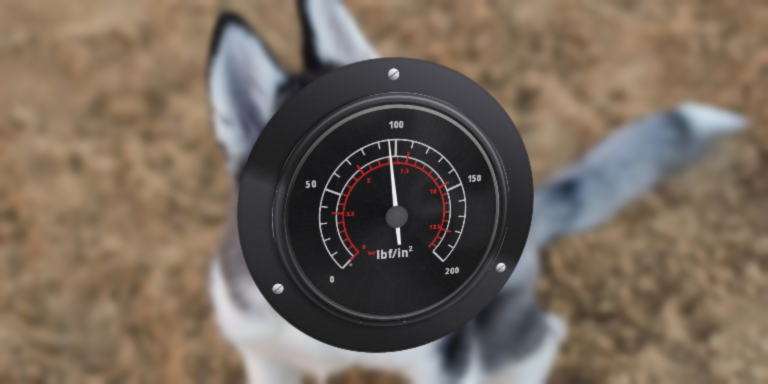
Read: 95 psi
